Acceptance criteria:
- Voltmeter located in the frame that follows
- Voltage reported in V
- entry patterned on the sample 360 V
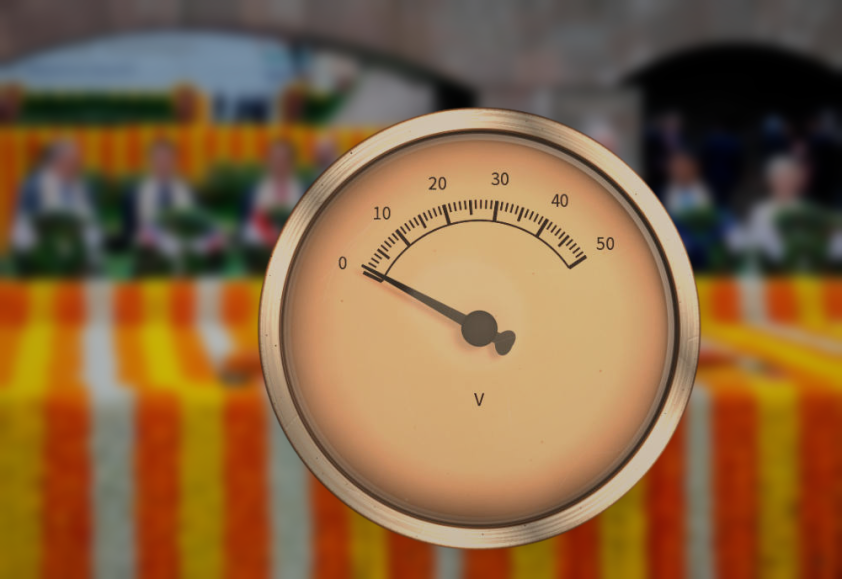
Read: 1 V
